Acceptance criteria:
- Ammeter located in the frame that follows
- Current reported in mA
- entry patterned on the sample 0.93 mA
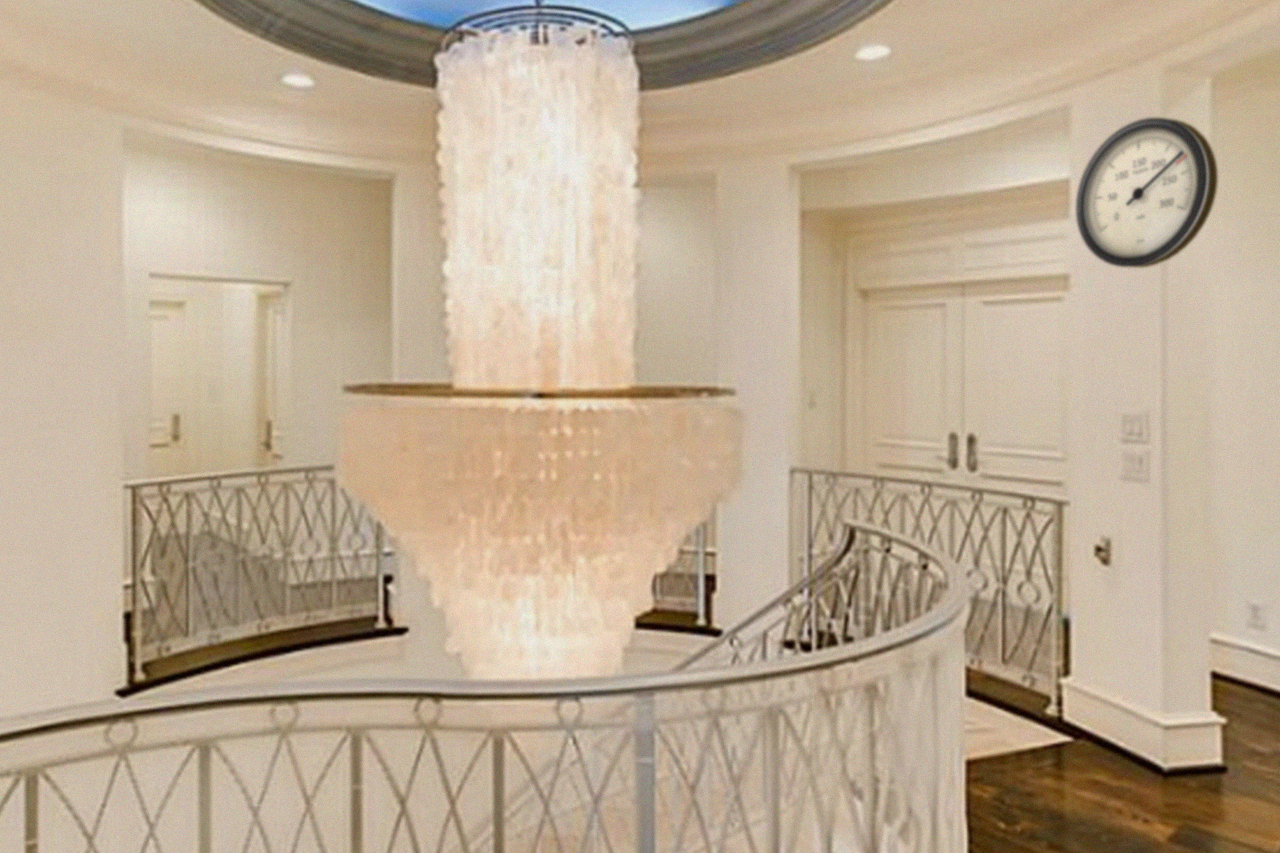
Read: 225 mA
